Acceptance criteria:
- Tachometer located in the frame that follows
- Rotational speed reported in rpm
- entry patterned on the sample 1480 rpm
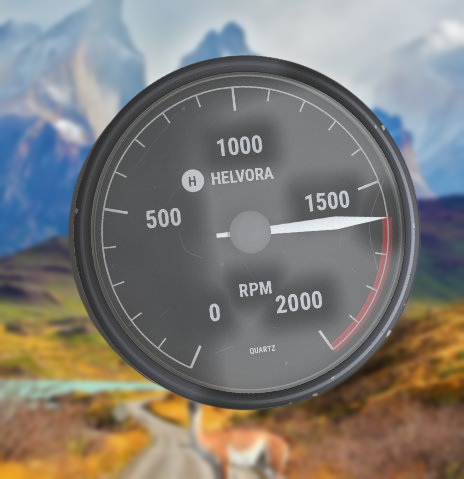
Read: 1600 rpm
